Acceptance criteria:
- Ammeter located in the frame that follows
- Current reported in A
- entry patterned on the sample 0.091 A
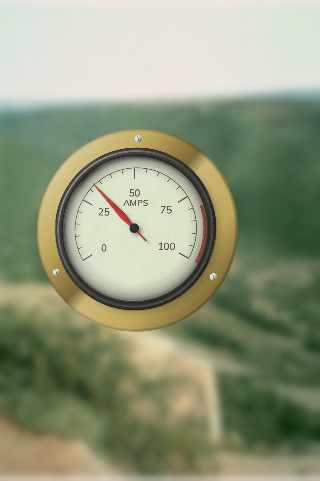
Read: 32.5 A
